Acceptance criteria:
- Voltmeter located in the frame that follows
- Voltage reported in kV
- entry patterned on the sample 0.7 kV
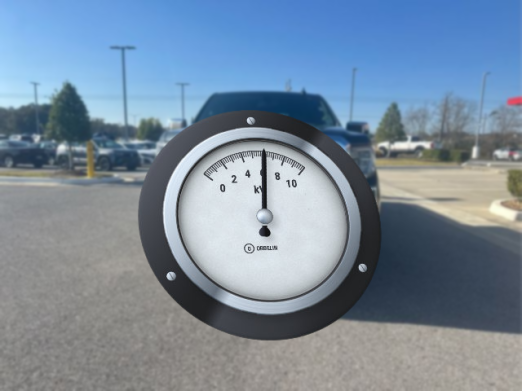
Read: 6 kV
